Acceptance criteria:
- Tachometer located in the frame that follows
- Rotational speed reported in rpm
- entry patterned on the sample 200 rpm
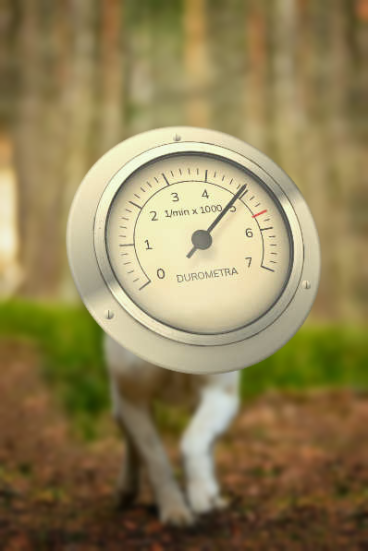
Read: 4900 rpm
